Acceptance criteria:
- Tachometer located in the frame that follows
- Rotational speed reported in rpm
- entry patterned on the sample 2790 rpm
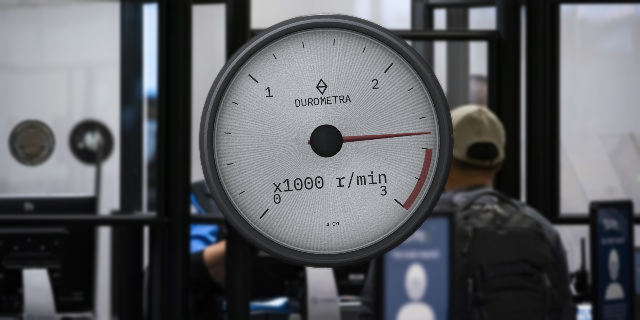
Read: 2500 rpm
